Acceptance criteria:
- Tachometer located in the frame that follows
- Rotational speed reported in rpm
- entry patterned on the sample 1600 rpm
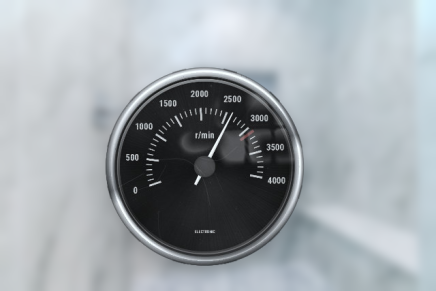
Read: 2600 rpm
